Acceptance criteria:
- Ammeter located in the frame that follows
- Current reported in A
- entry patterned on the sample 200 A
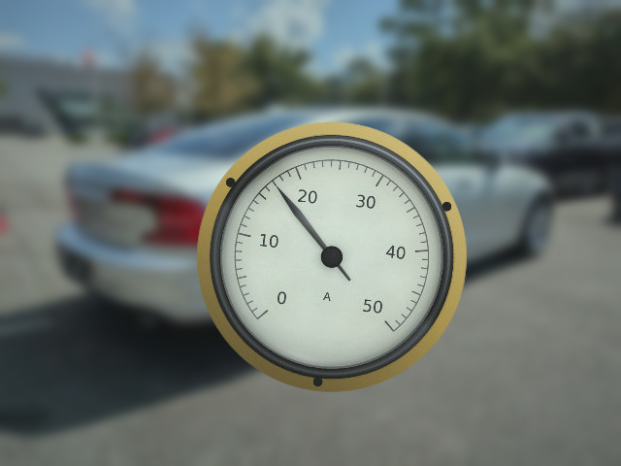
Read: 17 A
